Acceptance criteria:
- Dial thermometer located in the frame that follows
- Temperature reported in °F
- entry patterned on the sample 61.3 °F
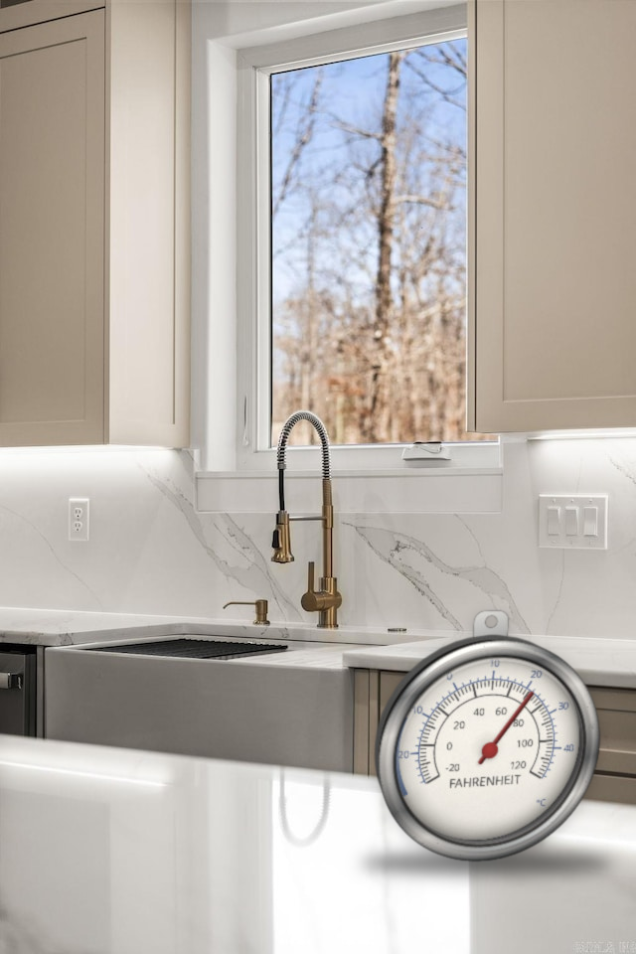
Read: 70 °F
